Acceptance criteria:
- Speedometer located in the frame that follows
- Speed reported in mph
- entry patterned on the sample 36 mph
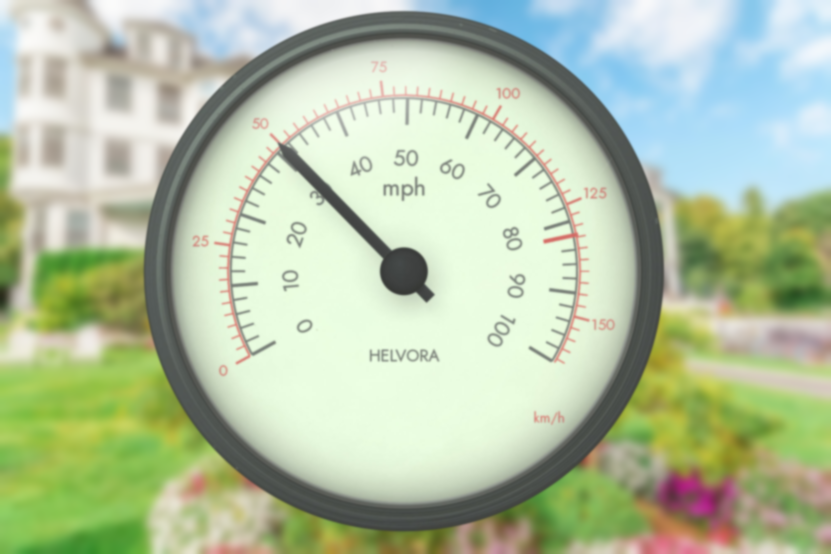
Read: 31 mph
